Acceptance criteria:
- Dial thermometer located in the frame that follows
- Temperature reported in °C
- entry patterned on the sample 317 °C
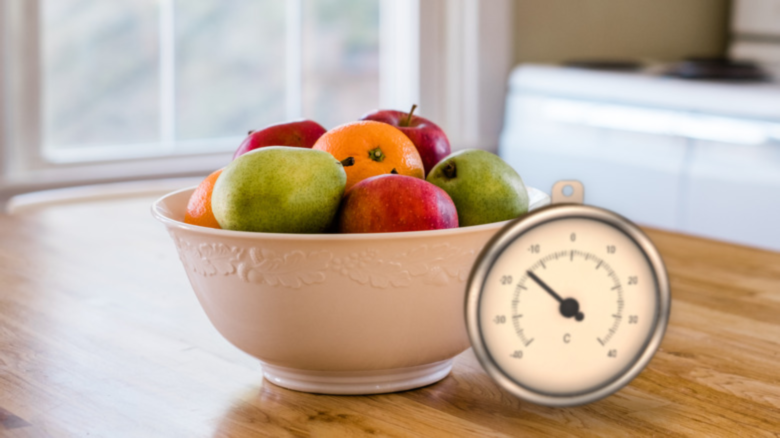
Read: -15 °C
